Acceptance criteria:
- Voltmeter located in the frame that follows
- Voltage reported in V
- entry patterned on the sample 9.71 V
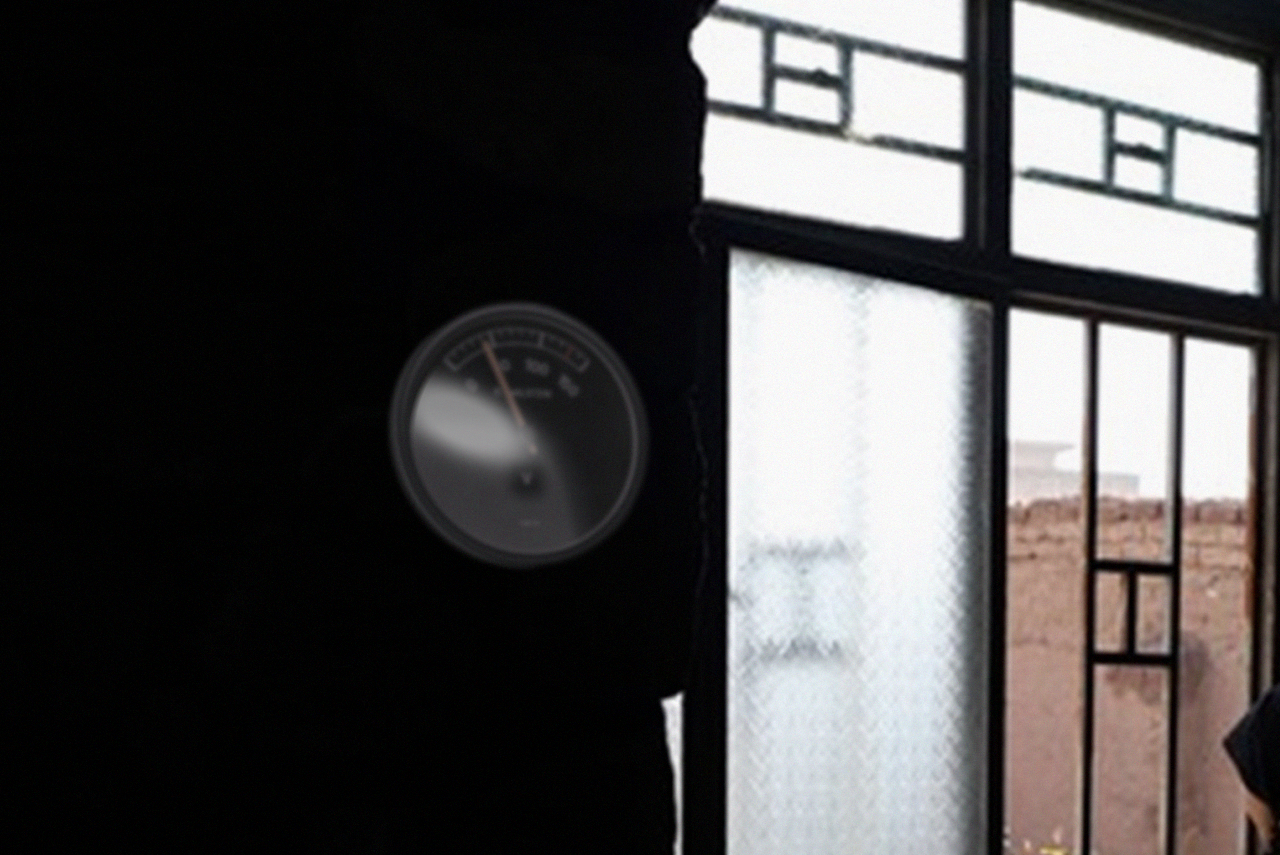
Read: 40 V
